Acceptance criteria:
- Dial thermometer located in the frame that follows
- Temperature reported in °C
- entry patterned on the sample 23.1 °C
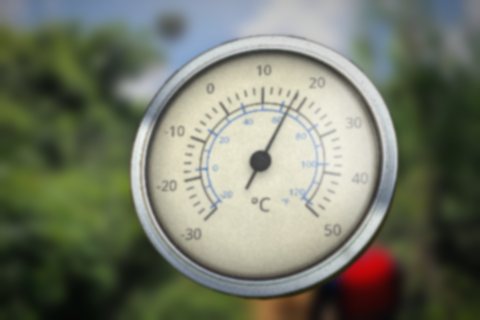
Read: 18 °C
